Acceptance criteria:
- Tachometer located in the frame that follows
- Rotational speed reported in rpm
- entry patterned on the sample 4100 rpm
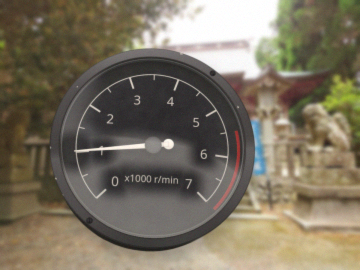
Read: 1000 rpm
